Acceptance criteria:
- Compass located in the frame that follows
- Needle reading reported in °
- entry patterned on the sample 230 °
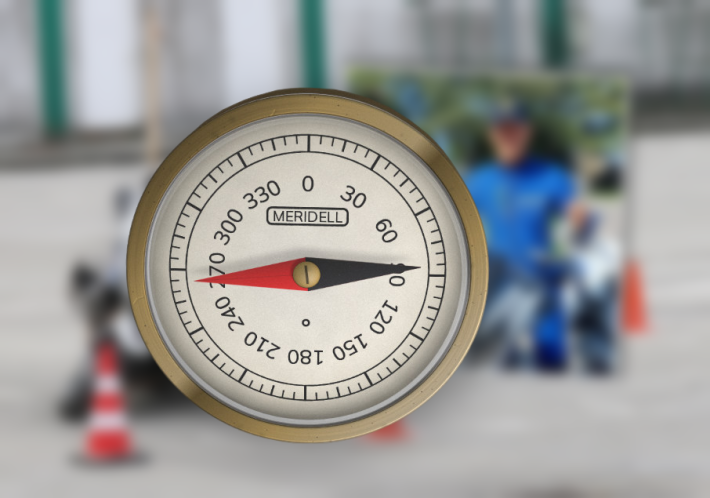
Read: 265 °
